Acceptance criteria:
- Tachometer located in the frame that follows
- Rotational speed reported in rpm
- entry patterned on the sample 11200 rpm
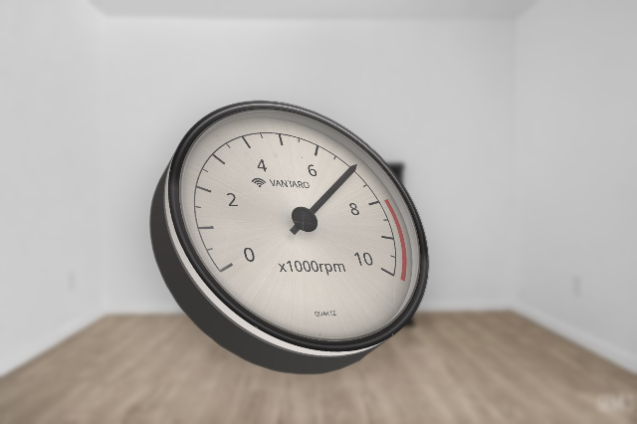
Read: 7000 rpm
